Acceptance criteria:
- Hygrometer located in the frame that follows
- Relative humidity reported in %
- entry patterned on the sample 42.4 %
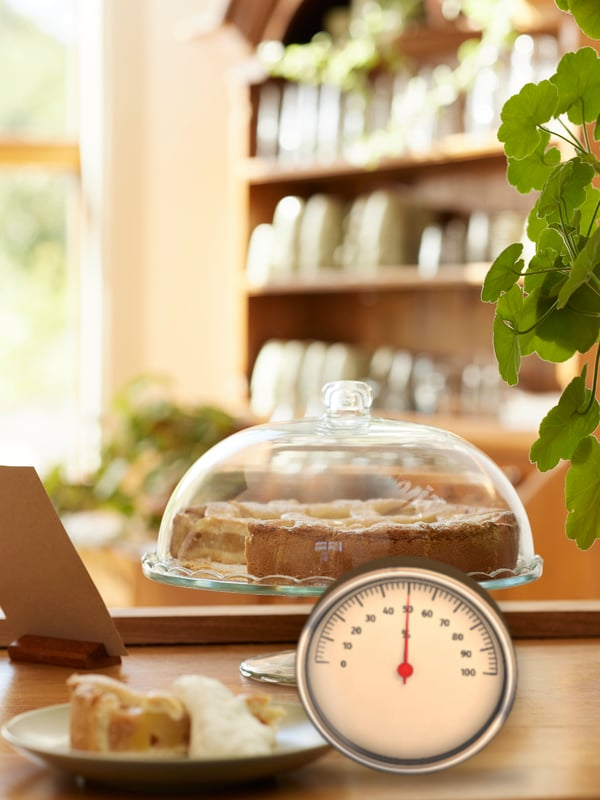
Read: 50 %
